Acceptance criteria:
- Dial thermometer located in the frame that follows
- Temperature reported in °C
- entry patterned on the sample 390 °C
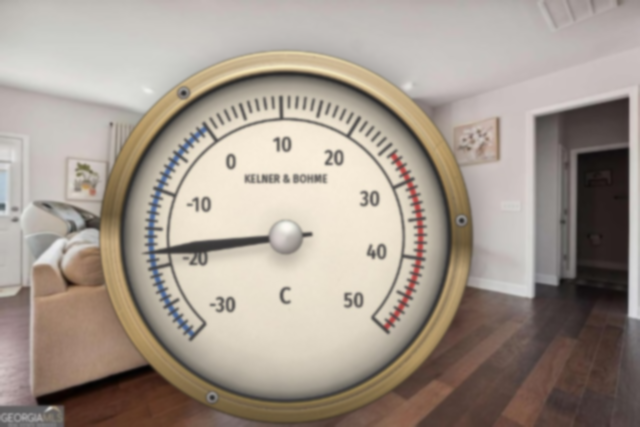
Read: -18 °C
